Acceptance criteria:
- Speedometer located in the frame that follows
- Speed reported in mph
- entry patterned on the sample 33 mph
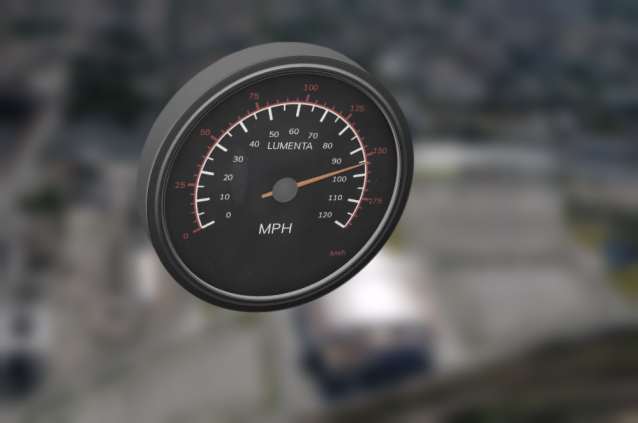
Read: 95 mph
